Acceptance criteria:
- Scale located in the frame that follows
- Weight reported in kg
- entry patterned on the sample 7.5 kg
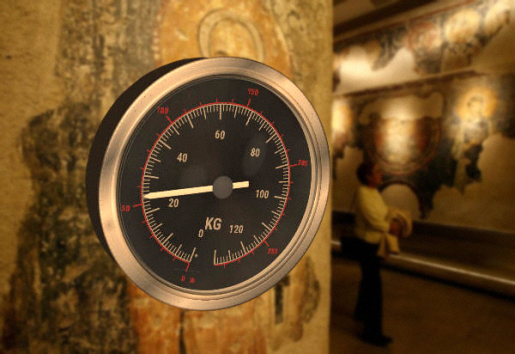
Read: 25 kg
